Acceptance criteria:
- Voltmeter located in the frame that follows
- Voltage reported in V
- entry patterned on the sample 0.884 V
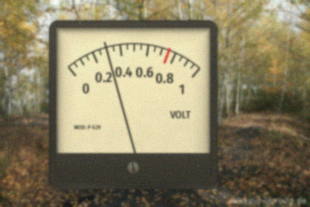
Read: 0.3 V
